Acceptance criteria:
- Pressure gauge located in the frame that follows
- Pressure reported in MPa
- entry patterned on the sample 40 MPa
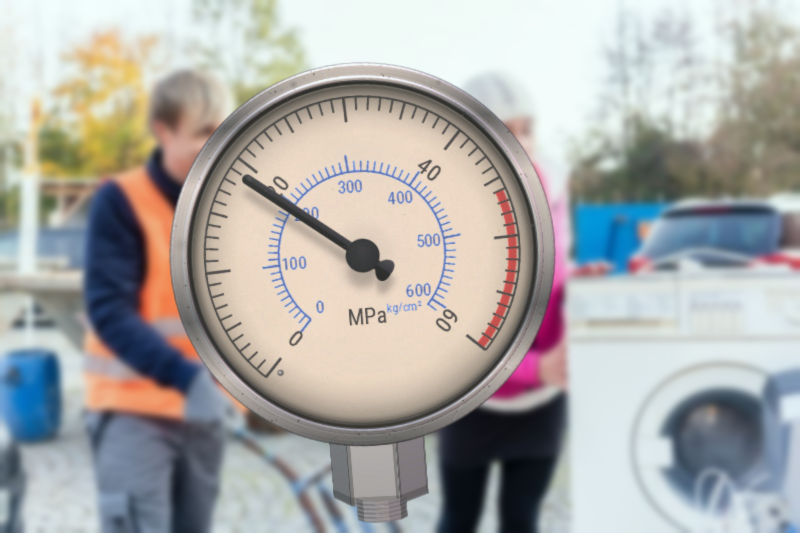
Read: 19 MPa
